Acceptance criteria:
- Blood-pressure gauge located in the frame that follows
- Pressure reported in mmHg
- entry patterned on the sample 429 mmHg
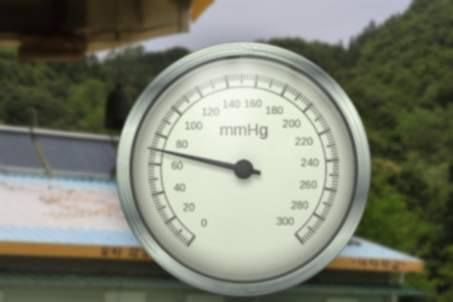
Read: 70 mmHg
